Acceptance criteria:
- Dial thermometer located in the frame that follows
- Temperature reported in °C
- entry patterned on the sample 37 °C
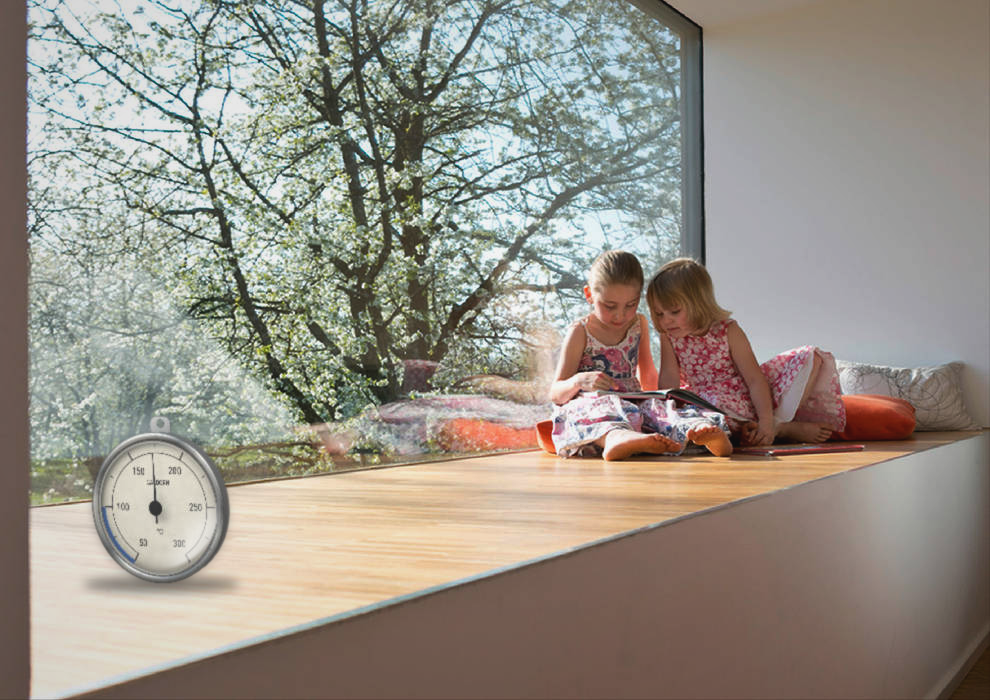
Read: 175 °C
